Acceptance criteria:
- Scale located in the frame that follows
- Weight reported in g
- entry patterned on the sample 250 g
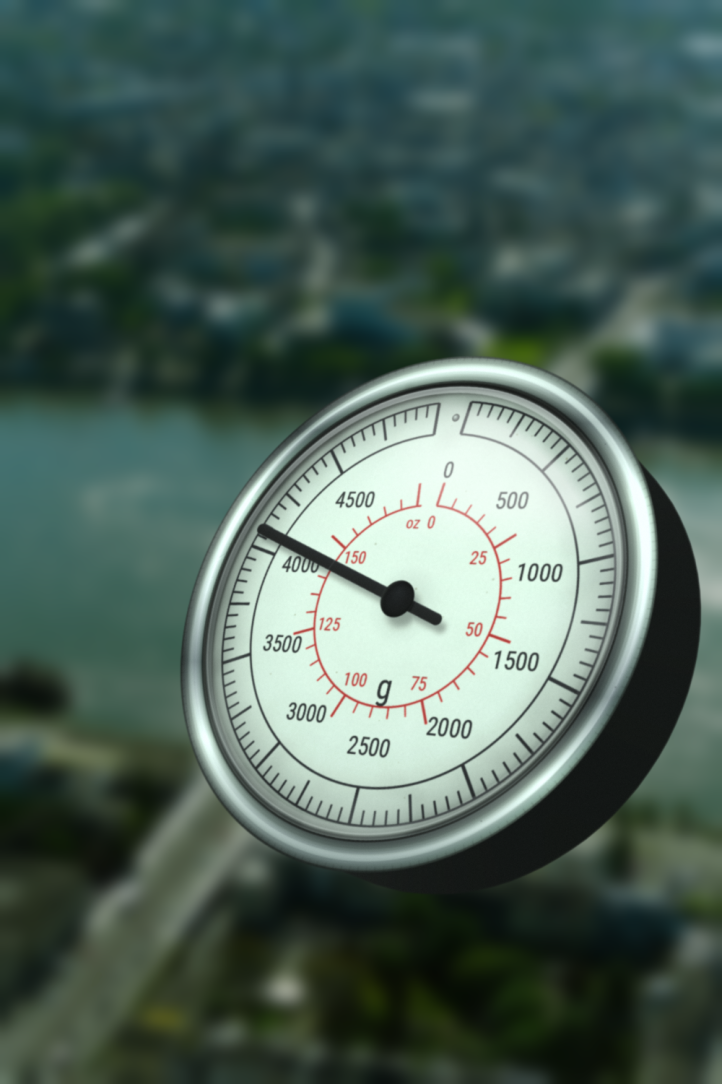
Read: 4075 g
